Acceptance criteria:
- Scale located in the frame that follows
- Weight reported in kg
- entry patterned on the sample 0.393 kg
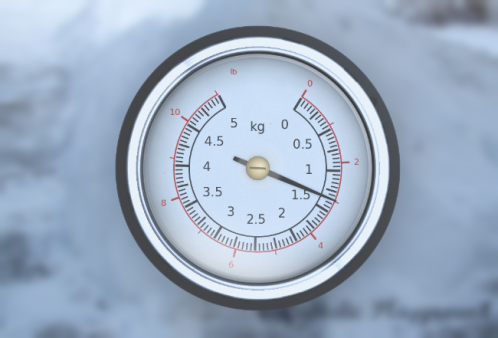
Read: 1.35 kg
